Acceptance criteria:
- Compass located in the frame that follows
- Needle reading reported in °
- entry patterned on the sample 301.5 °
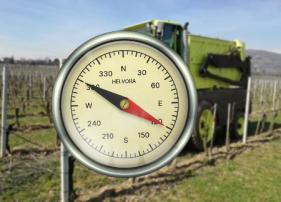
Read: 120 °
